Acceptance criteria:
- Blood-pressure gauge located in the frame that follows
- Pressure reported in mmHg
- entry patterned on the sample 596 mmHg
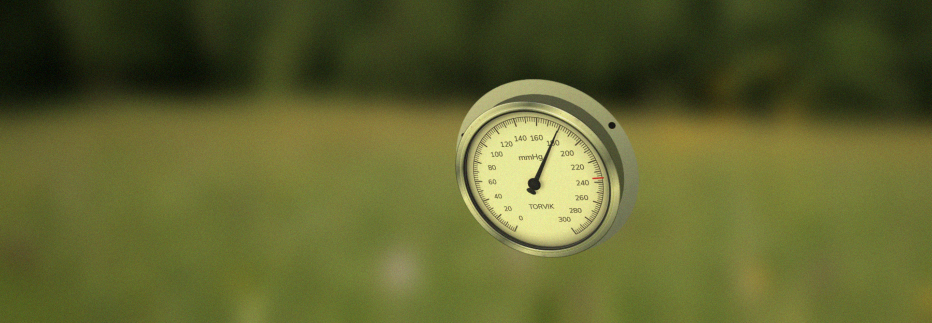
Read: 180 mmHg
